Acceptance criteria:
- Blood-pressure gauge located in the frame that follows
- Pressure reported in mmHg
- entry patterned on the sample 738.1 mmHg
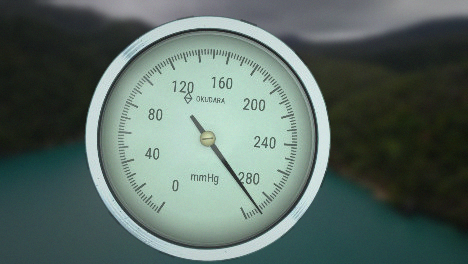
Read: 290 mmHg
